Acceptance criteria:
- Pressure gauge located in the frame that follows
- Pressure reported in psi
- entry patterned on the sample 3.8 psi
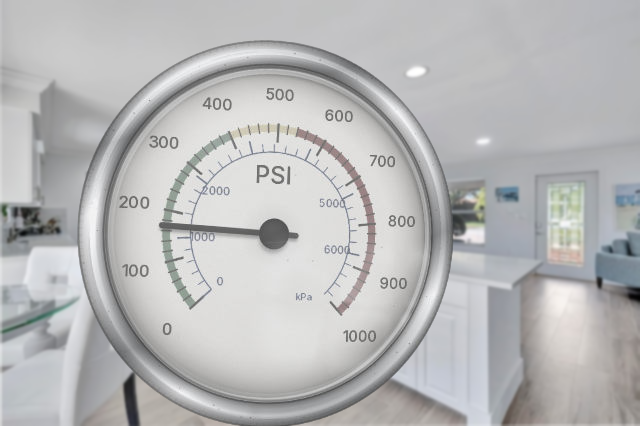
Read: 170 psi
